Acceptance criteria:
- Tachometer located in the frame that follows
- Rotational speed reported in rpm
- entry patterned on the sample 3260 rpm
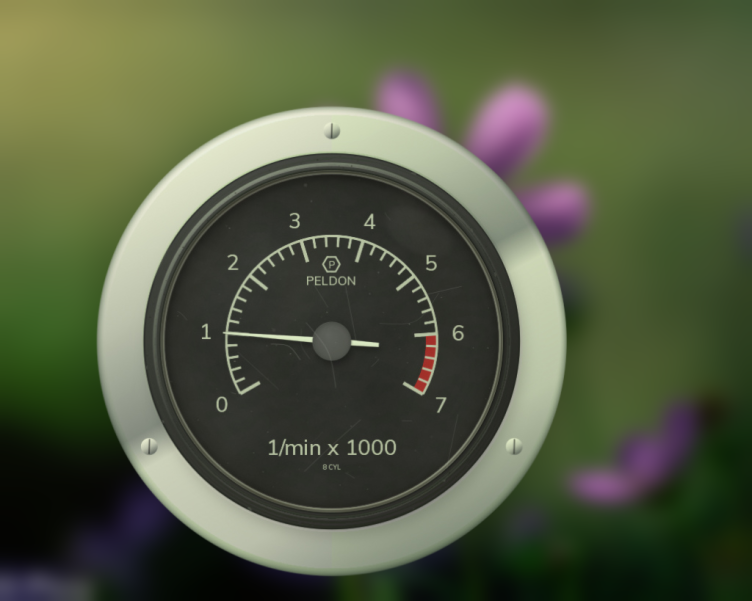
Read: 1000 rpm
